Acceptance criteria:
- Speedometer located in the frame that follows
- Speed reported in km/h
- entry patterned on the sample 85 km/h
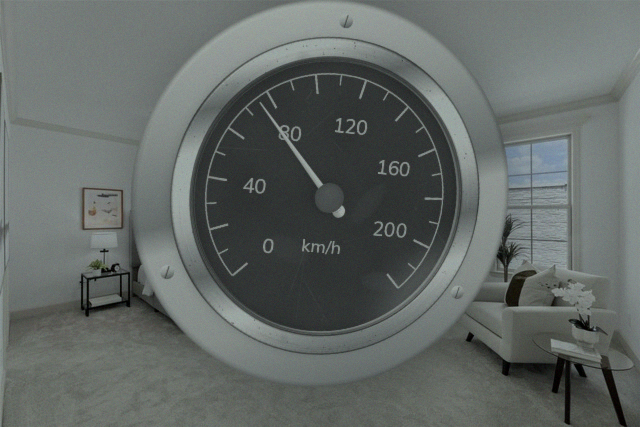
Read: 75 km/h
